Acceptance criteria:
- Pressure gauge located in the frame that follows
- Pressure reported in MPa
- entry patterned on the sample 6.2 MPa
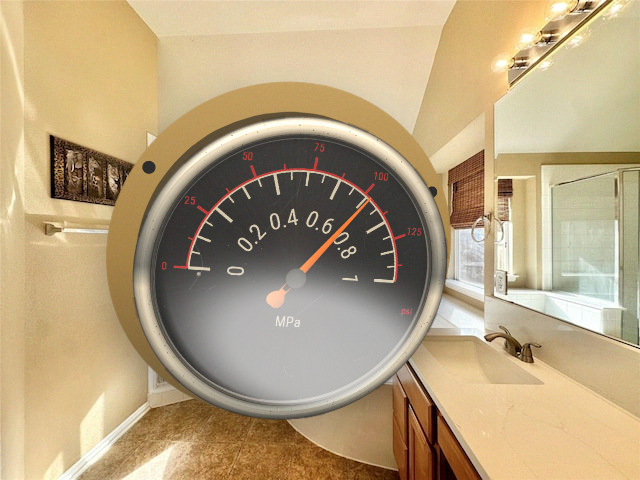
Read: 0.7 MPa
